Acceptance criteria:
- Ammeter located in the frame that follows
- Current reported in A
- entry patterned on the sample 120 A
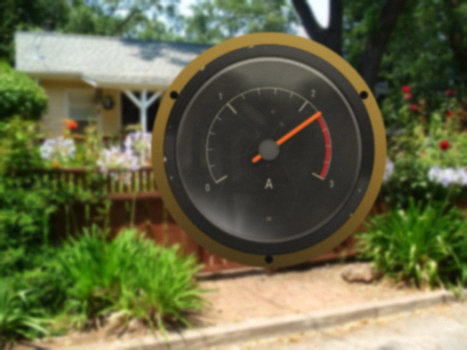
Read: 2.2 A
